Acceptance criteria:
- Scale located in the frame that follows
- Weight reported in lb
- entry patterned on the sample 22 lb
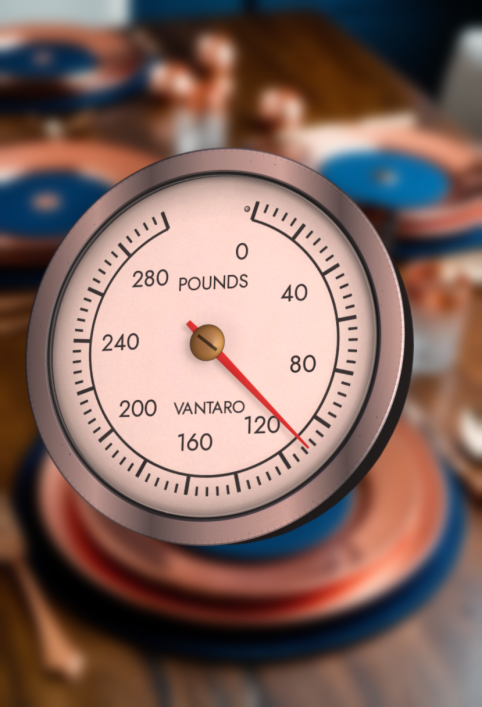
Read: 110 lb
